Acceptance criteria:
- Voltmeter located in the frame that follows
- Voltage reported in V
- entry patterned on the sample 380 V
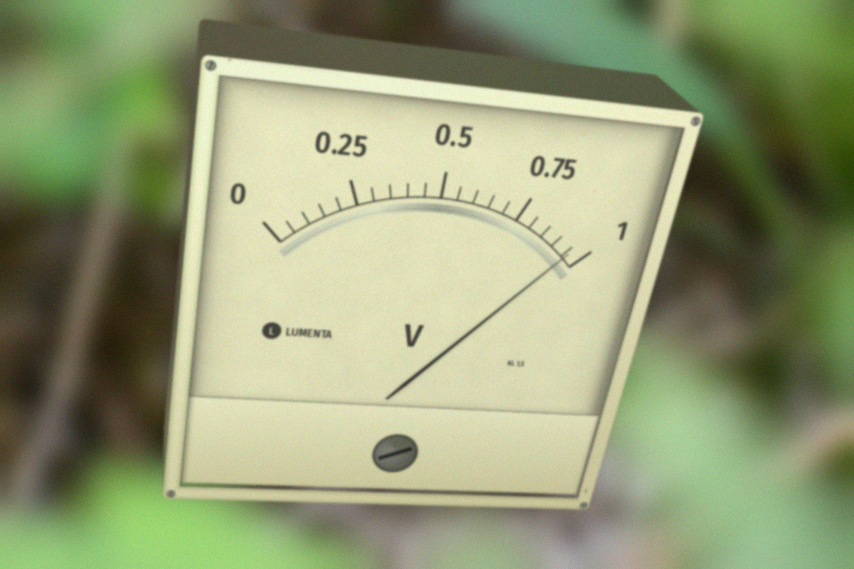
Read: 0.95 V
